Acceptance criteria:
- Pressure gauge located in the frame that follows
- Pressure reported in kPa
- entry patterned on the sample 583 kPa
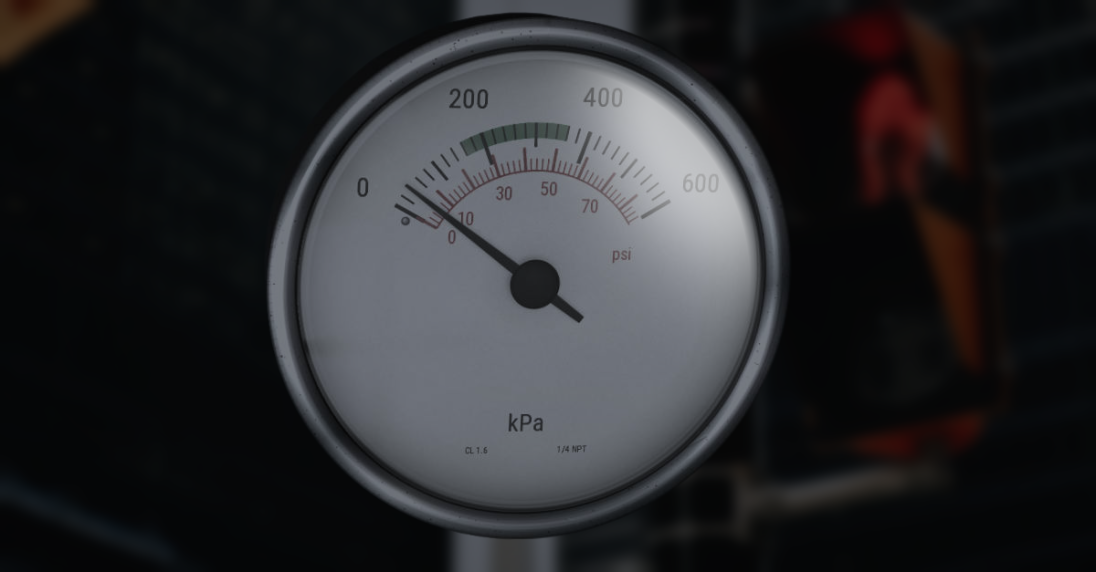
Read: 40 kPa
